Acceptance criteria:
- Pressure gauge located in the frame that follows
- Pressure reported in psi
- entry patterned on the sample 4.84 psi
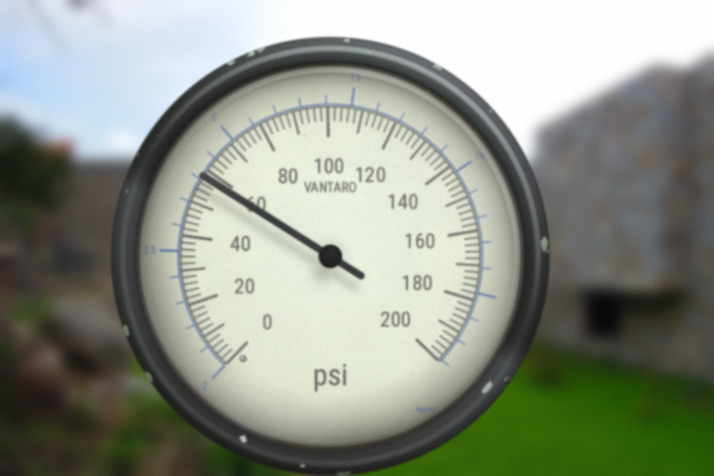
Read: 58 psi
